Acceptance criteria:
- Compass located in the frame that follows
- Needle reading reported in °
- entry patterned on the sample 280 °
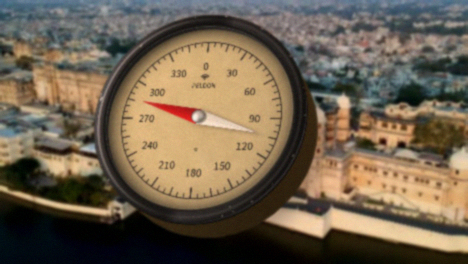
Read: 285 °
